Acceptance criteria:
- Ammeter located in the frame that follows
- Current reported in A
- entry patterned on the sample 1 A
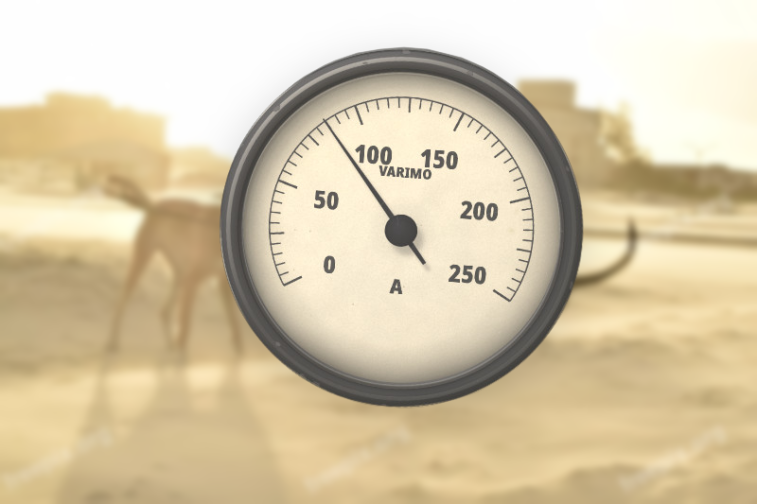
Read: 85 A
